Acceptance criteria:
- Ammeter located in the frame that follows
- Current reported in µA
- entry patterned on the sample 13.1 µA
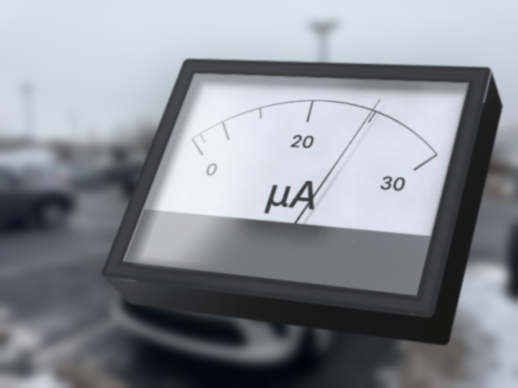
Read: 25 µA
